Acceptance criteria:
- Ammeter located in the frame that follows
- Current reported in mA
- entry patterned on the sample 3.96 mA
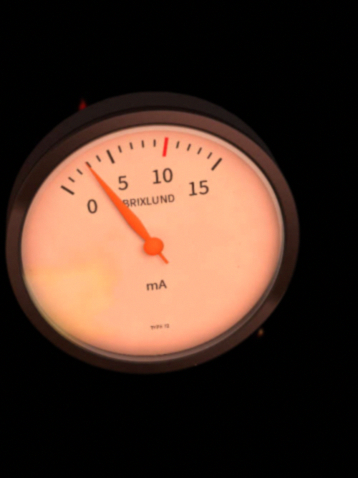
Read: 3 mA
